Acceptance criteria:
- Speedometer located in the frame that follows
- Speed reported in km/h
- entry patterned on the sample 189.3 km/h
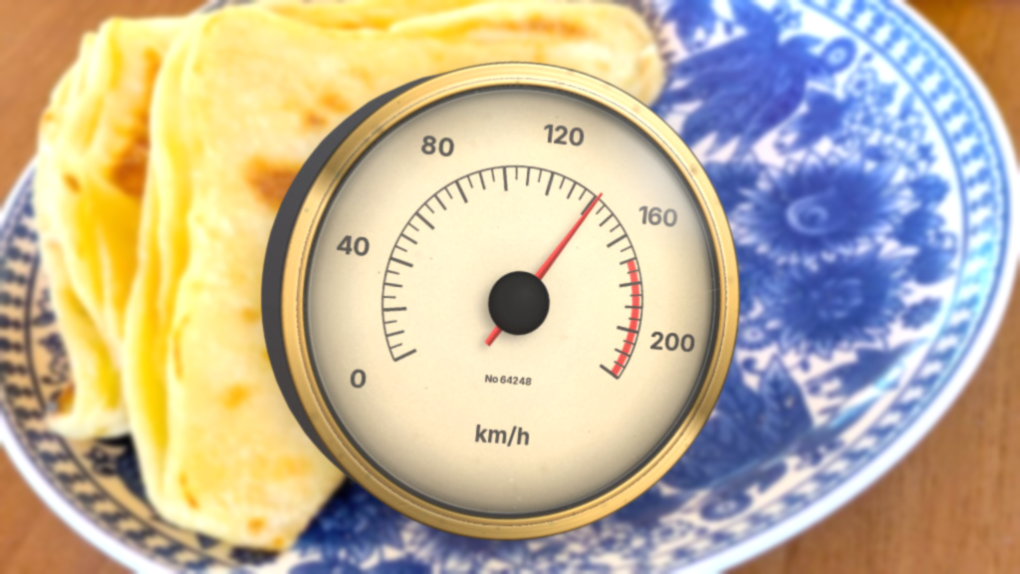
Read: 140 km/h
